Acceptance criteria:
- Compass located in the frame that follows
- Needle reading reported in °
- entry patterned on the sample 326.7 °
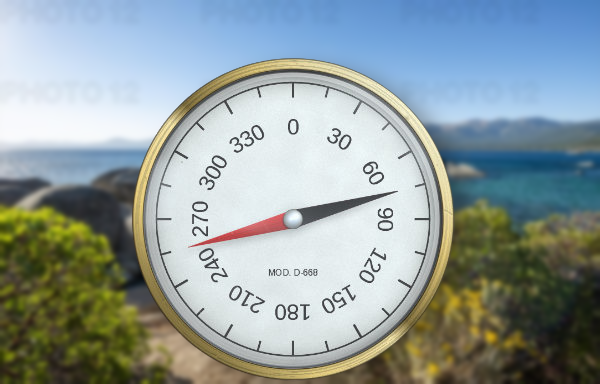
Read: 255 °
